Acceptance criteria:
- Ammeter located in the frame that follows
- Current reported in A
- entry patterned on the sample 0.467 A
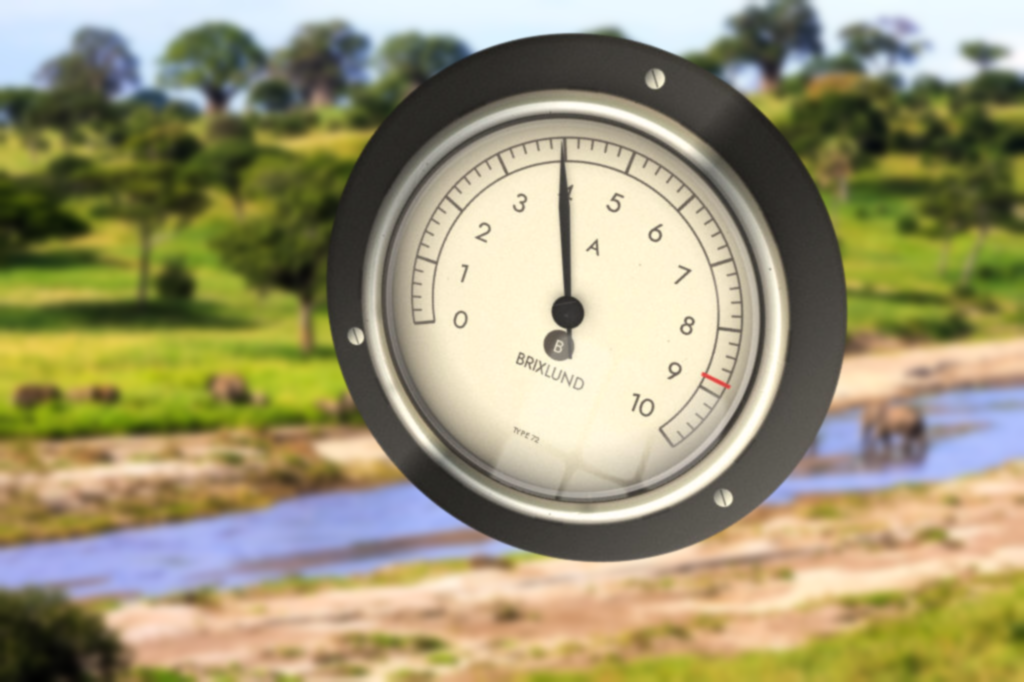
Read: 4 A
